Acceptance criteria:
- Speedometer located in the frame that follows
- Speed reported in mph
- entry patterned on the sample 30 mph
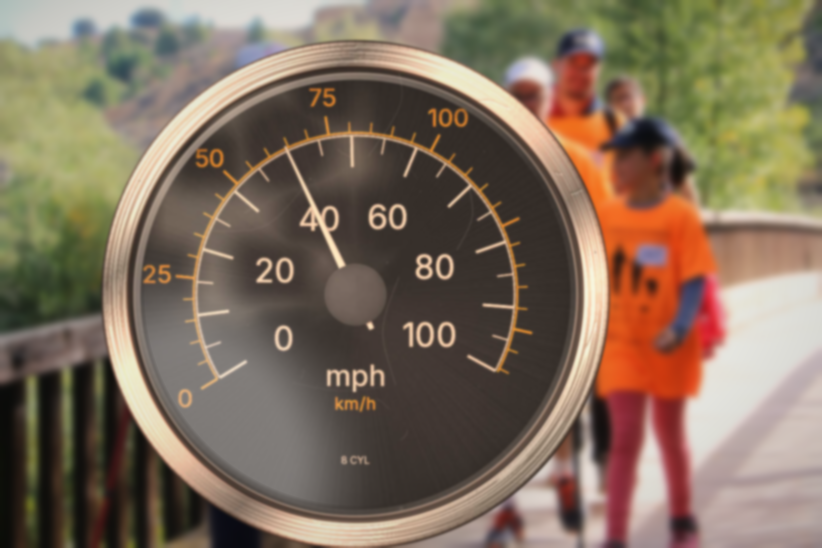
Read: 40 mph
